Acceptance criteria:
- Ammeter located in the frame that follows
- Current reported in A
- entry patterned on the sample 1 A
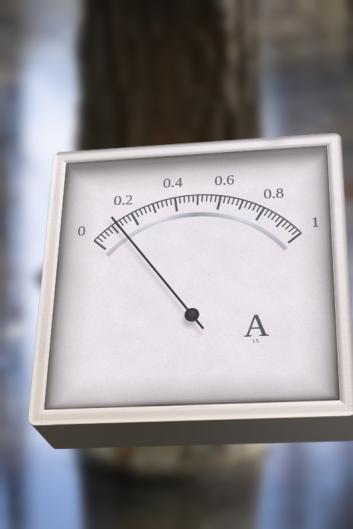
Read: 0.12 A
